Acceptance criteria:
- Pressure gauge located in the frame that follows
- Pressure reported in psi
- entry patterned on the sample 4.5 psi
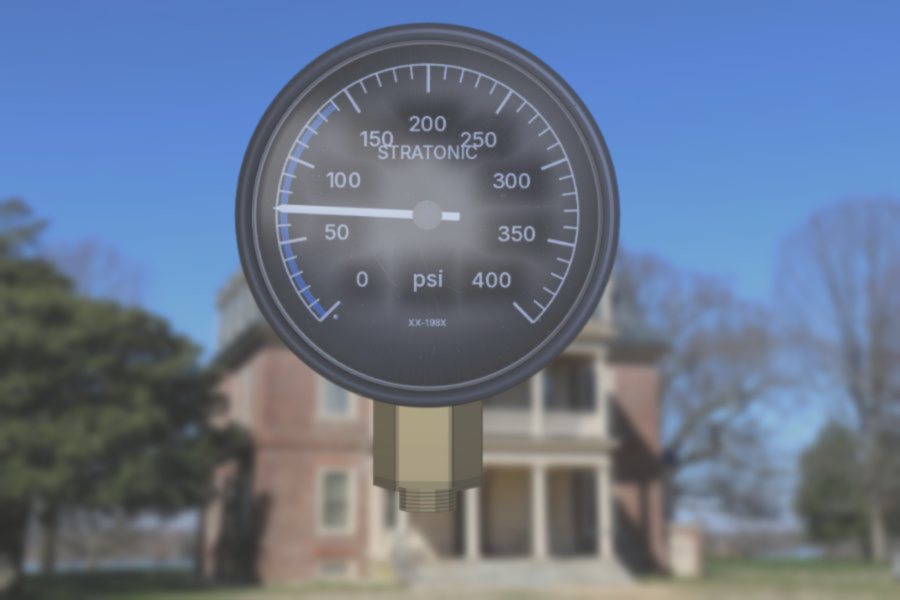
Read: 70 psi
